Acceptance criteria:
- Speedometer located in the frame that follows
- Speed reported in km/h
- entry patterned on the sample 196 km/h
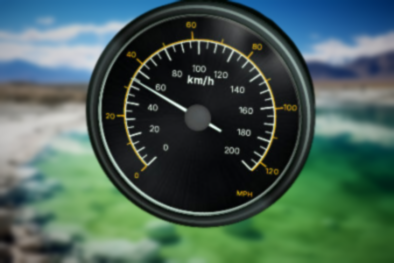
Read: 55 km/h
